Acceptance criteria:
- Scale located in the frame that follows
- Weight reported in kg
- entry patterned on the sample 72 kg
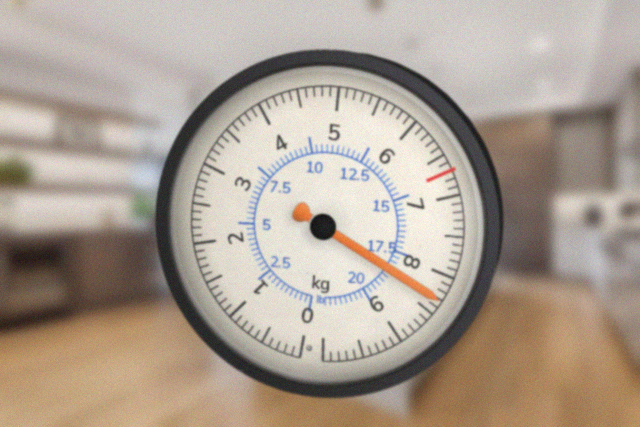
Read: 8.3 kg
